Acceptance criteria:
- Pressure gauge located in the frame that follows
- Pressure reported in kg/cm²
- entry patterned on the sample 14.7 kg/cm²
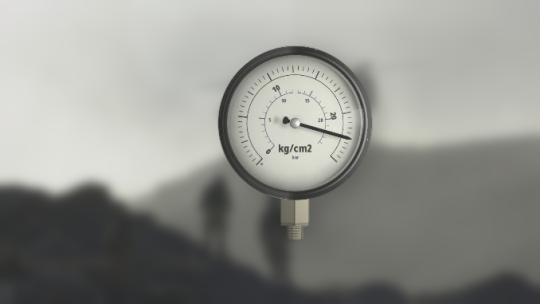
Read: 22.5 kg/cm²
